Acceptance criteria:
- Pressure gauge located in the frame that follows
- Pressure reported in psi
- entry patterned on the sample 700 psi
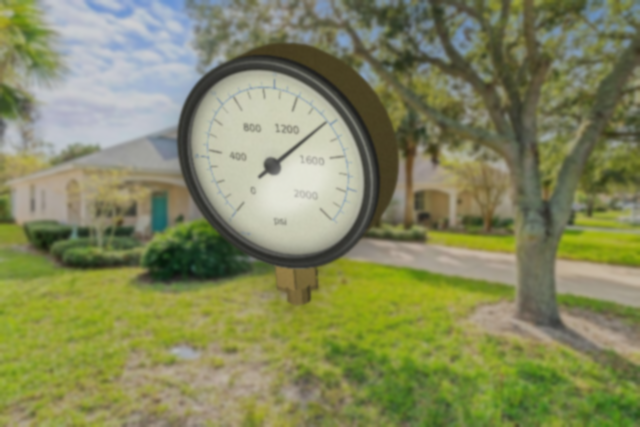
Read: 1400 psi
